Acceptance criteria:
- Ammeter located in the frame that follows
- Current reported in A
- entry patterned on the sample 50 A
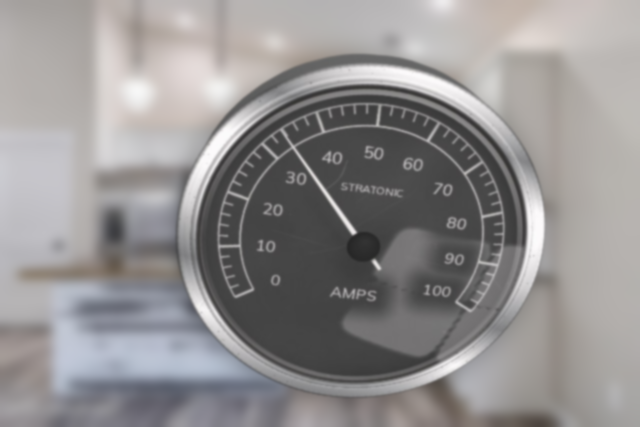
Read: 34 A
